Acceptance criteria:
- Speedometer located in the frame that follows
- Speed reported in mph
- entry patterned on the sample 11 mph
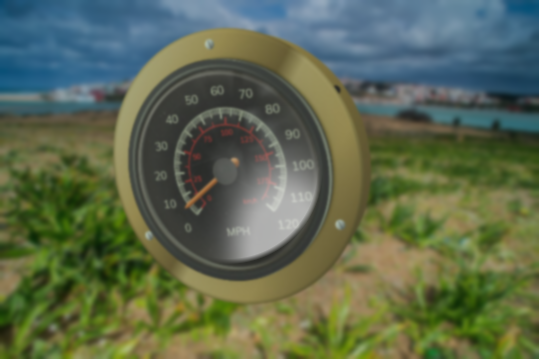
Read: 5 mph
